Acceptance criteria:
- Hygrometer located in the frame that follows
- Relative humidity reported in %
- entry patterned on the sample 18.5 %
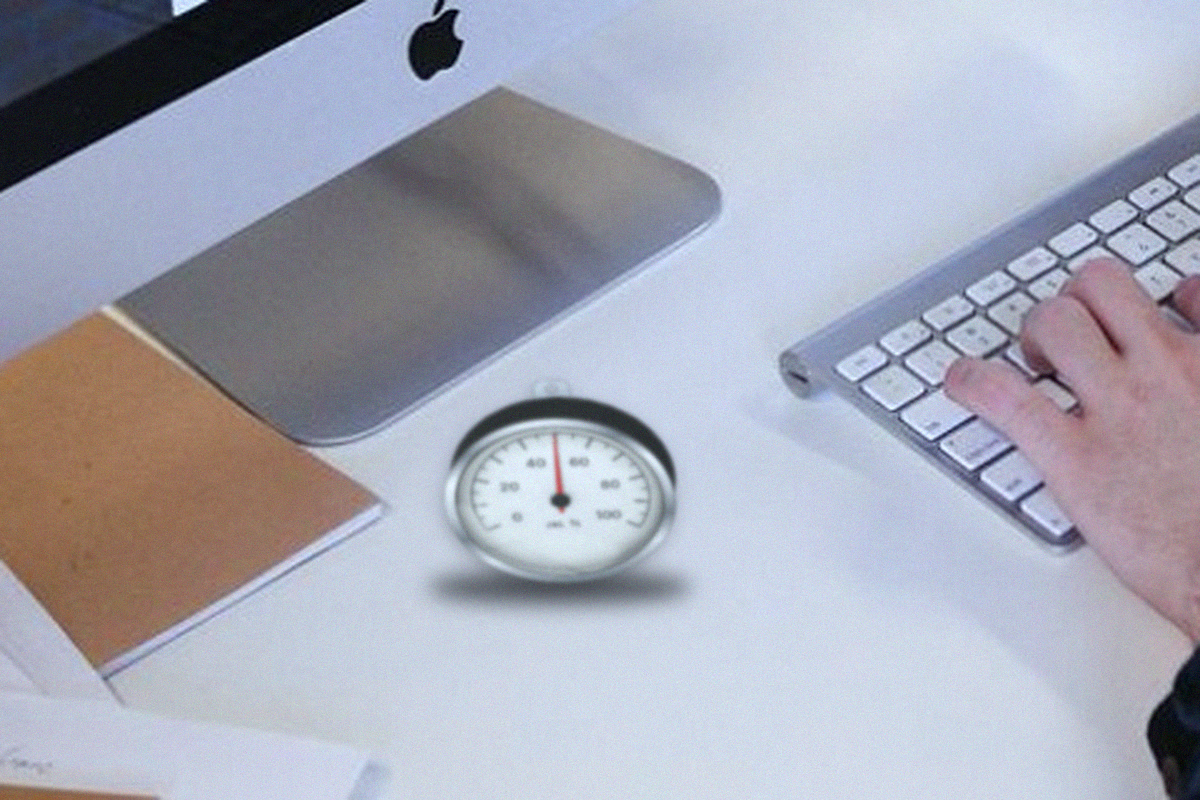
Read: 50 %
